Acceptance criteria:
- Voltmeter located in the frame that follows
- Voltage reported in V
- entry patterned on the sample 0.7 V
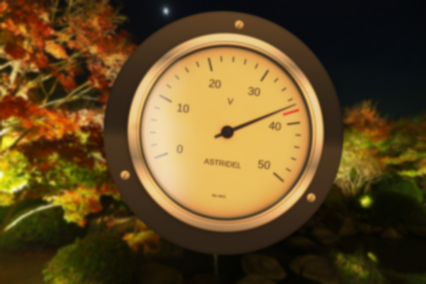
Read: 37 V
